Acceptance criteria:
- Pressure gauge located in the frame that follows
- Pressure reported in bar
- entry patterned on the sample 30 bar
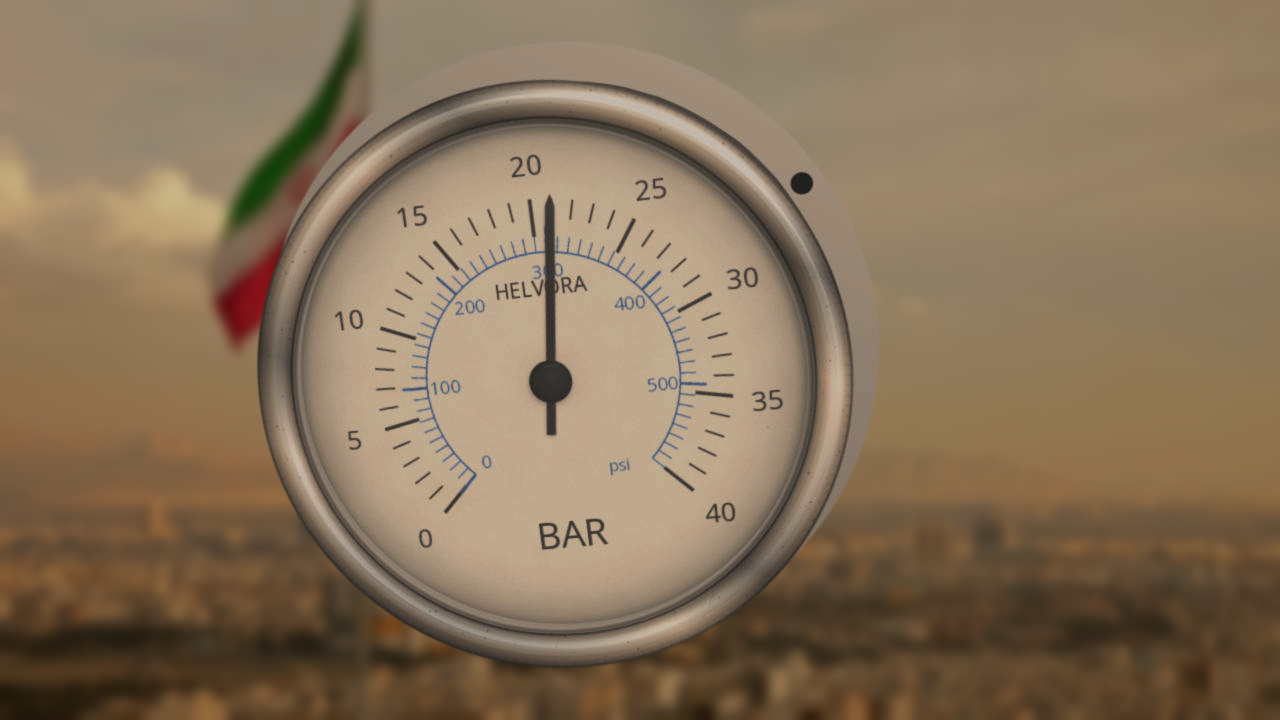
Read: 21 bar
